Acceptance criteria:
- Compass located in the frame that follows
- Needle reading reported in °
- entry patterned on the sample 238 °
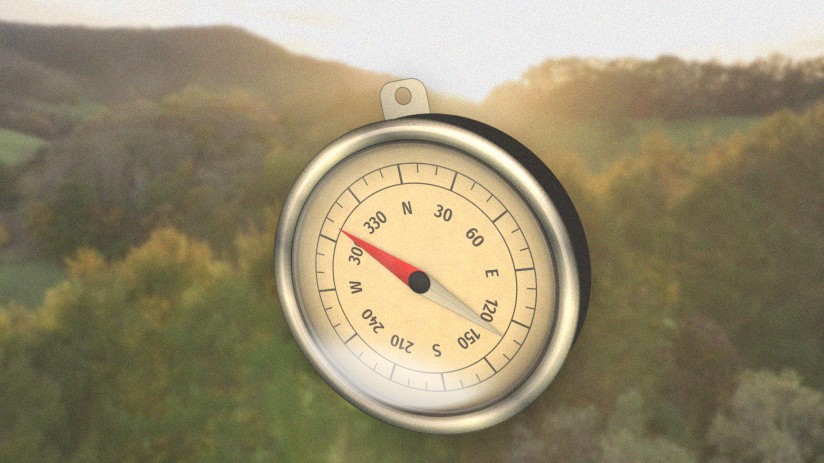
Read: 310 °
